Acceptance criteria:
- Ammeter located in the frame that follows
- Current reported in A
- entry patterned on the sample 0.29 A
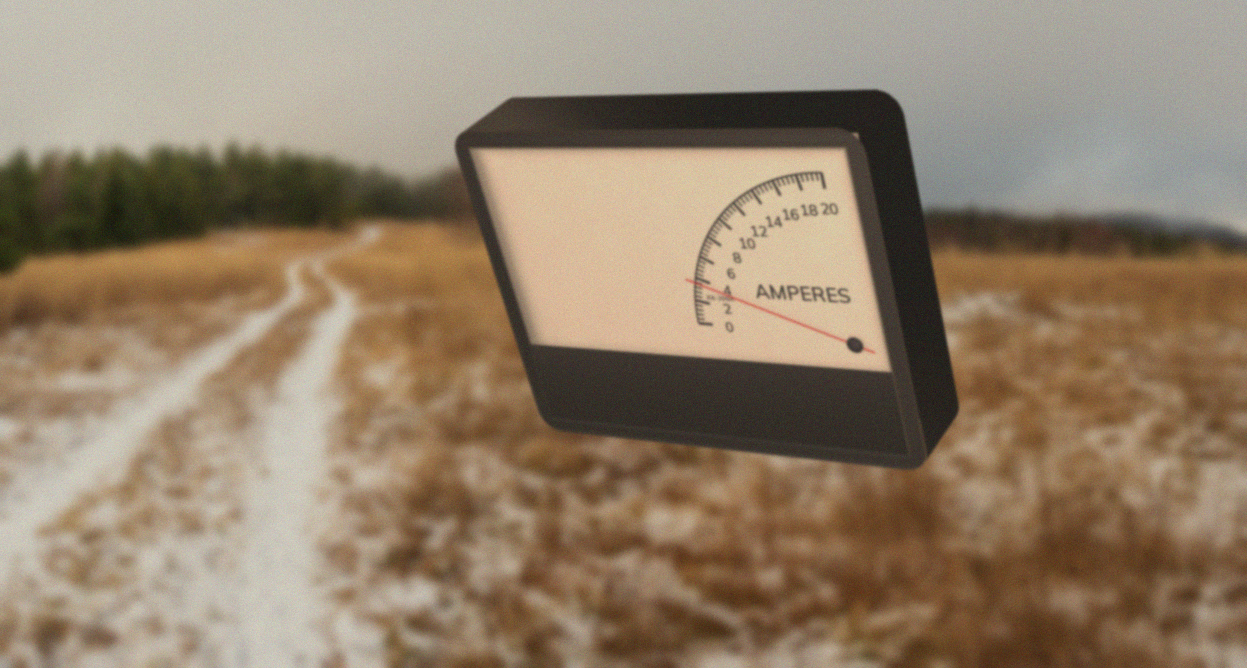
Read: 4 A
